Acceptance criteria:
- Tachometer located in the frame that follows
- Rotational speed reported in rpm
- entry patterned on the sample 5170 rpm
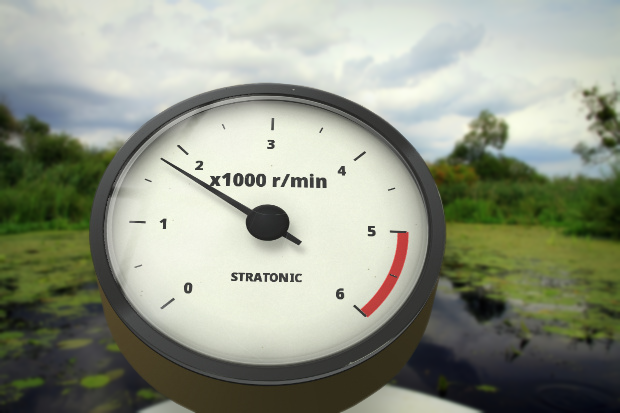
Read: 1750 rpm
